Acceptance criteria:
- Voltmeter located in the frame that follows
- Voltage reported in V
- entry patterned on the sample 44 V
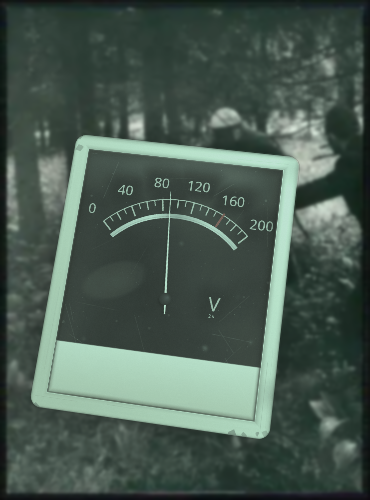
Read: 90 V
